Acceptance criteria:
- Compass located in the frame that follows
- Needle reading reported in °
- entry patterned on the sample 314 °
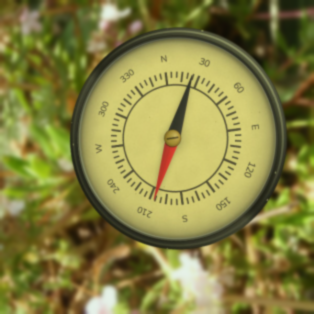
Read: 205 °
